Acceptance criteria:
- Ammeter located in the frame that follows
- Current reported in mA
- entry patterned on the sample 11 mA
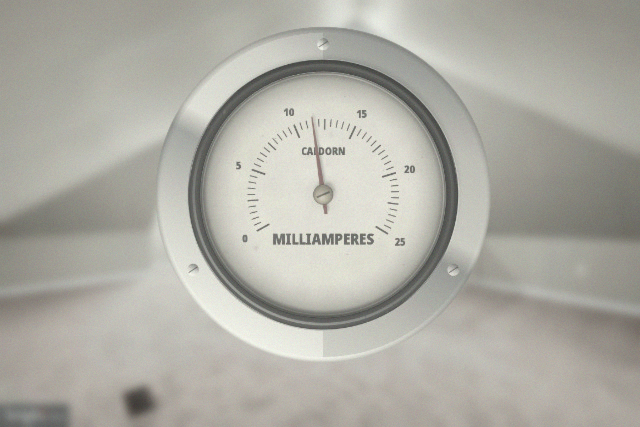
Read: 11.5 mA
